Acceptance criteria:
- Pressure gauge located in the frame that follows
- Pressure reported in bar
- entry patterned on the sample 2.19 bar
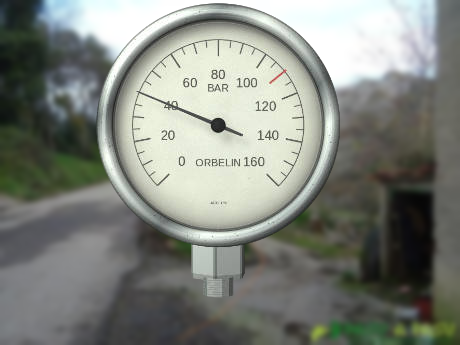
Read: 40 bar
